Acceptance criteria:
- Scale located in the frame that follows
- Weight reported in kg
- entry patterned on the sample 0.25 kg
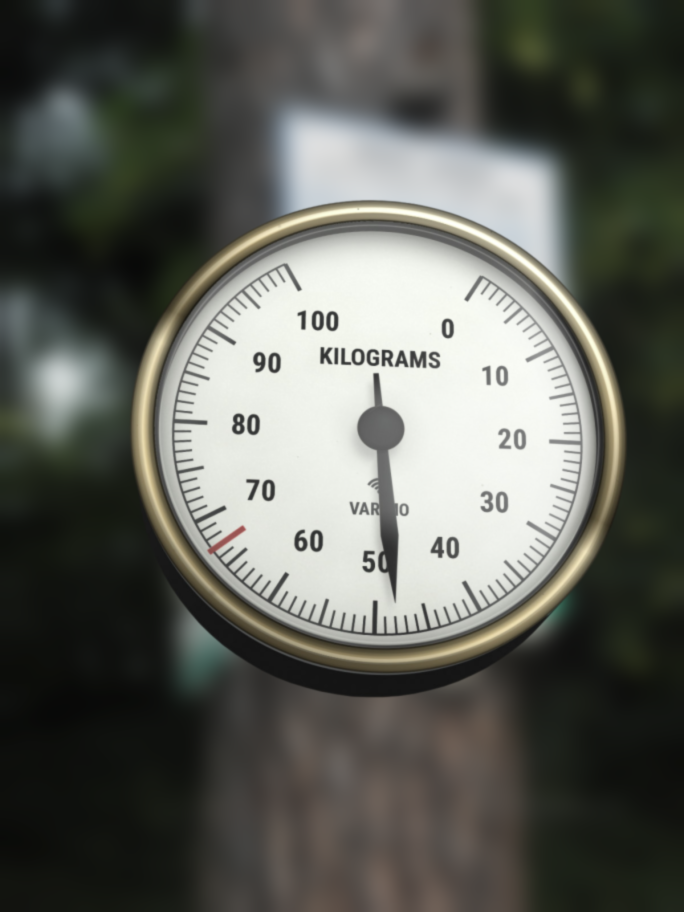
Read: 48 kg
